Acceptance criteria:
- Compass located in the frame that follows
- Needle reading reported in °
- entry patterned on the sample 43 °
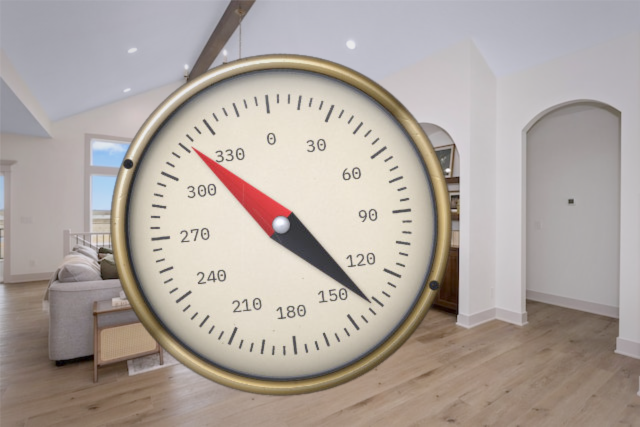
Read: 317.5 °
